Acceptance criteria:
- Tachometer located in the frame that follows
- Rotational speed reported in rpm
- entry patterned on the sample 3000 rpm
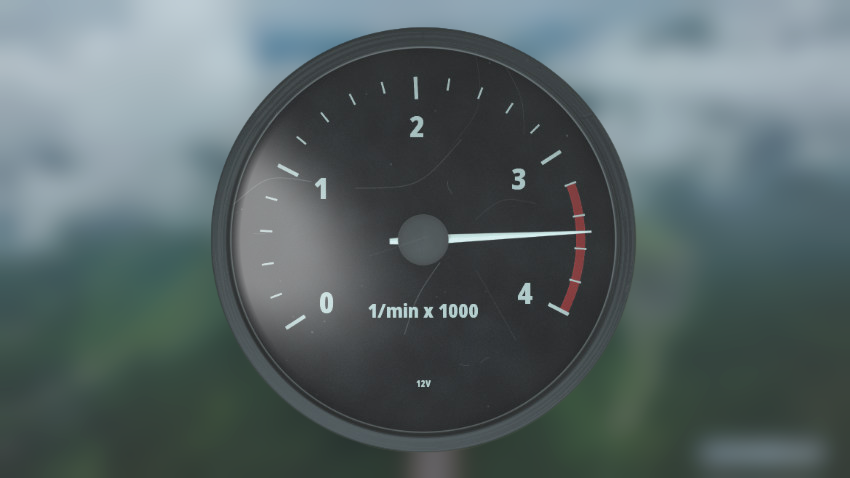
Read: 3500 rpm
